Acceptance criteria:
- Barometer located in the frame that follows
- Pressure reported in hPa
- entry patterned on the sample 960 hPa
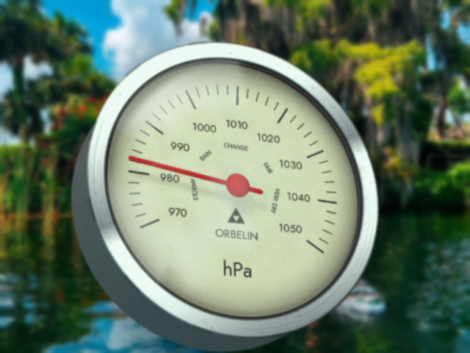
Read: 982 hPa
